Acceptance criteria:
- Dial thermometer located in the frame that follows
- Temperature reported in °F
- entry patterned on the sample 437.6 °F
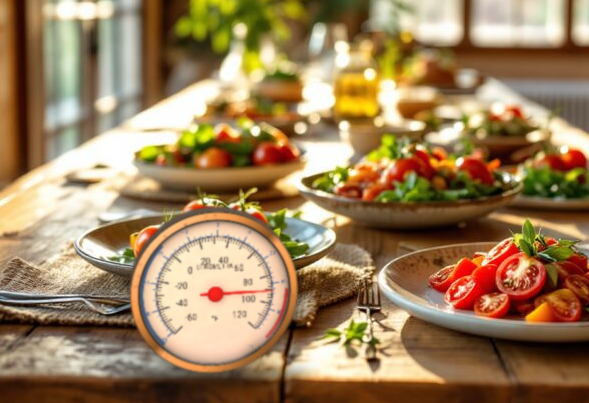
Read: 90 °F
